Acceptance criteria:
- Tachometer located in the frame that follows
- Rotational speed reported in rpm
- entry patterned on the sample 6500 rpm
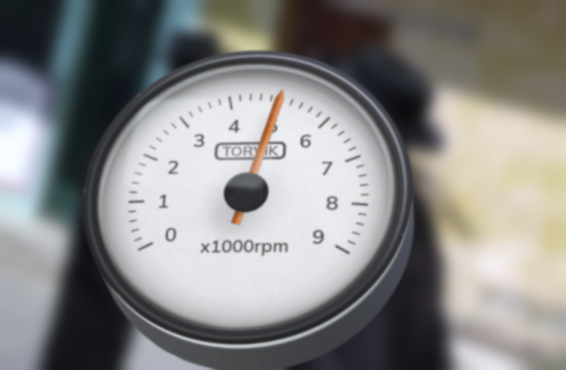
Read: 5000 rpm
